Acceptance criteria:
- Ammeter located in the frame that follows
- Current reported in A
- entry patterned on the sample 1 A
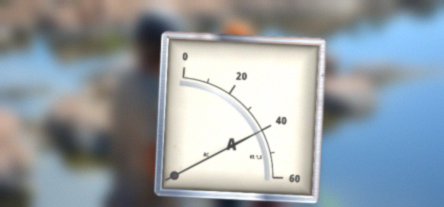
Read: 40 A
